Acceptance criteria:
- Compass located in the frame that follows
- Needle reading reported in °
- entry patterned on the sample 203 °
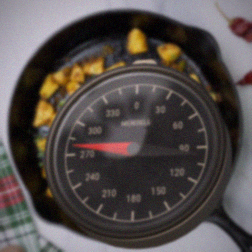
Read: 277.5 °
